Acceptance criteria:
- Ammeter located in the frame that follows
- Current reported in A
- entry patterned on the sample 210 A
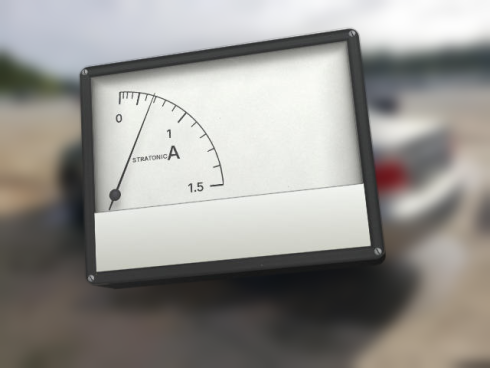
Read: 0.7 A
